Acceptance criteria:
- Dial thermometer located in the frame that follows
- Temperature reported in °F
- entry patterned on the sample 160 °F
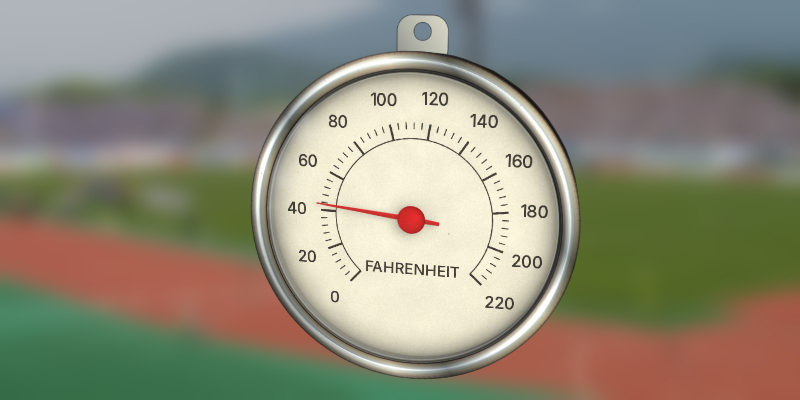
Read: 44 °F
